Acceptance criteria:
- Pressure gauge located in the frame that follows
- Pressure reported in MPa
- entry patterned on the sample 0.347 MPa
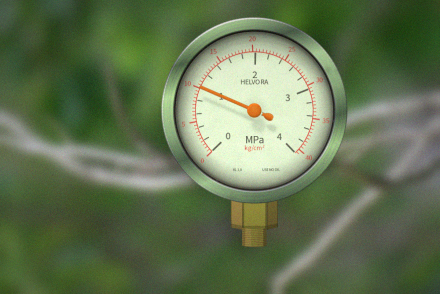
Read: 1 MPa
